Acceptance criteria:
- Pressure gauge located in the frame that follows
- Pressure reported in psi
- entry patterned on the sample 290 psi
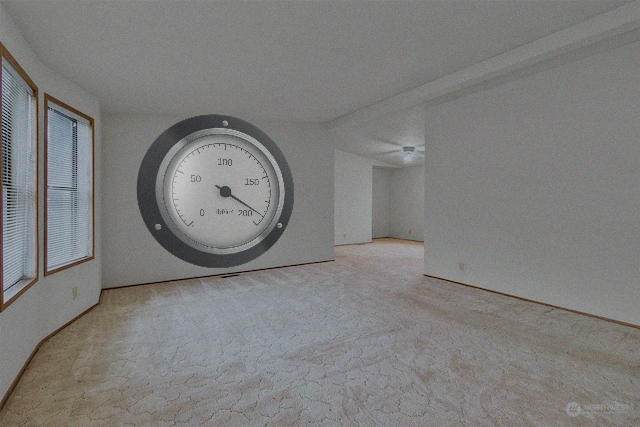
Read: 190 psi
